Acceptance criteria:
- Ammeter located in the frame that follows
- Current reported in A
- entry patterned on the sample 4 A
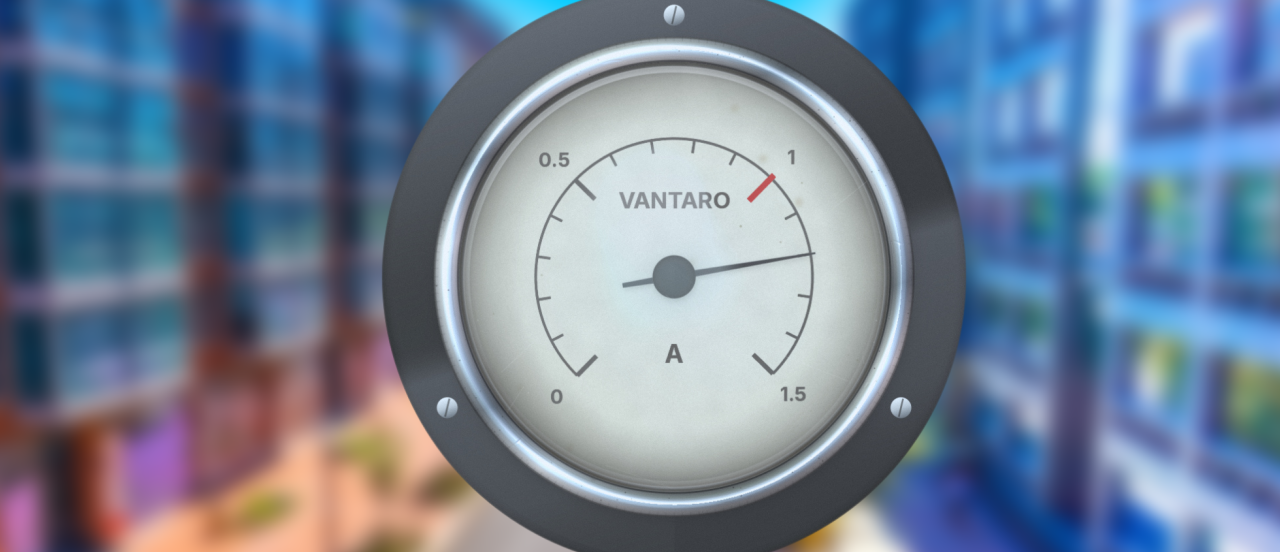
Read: 1.2 A
